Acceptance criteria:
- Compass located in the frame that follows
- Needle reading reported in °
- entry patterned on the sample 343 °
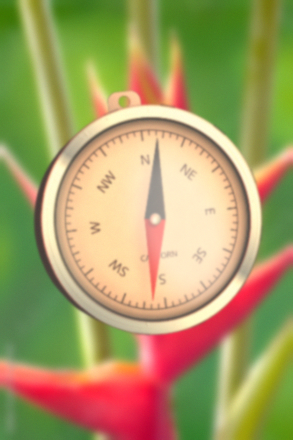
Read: 190 °
